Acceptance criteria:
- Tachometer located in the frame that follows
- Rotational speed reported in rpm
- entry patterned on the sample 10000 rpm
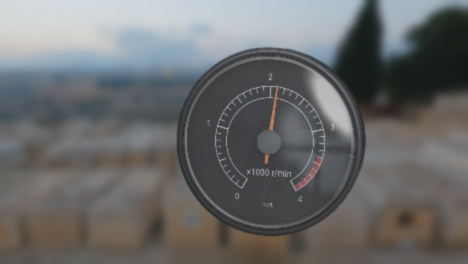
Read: 2100 rpm
